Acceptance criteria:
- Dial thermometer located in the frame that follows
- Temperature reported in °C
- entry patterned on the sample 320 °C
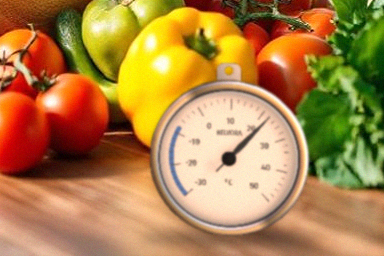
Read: 22 °C
